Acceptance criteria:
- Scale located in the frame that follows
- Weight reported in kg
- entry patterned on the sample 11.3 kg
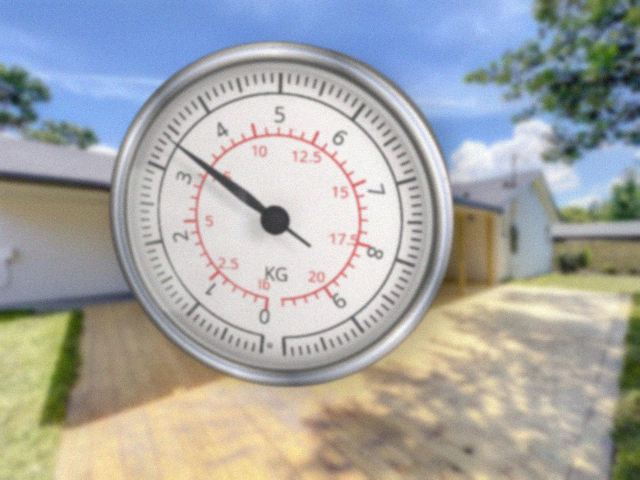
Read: 3.4 kg
